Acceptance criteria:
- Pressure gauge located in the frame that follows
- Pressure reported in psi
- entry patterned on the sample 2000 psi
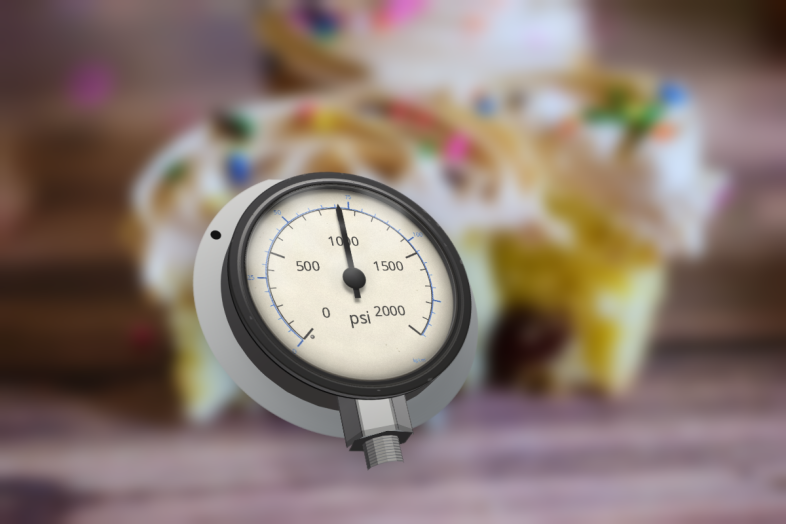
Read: 1000 psi
